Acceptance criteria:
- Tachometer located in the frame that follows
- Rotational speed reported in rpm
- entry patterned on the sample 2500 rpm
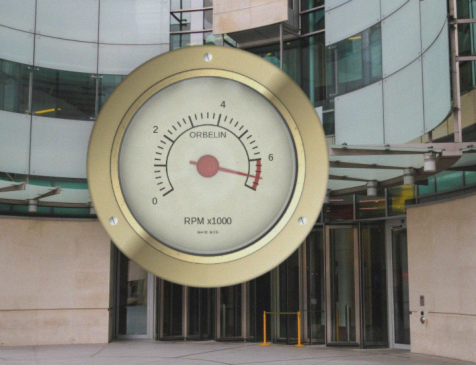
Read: 6600 rpm
